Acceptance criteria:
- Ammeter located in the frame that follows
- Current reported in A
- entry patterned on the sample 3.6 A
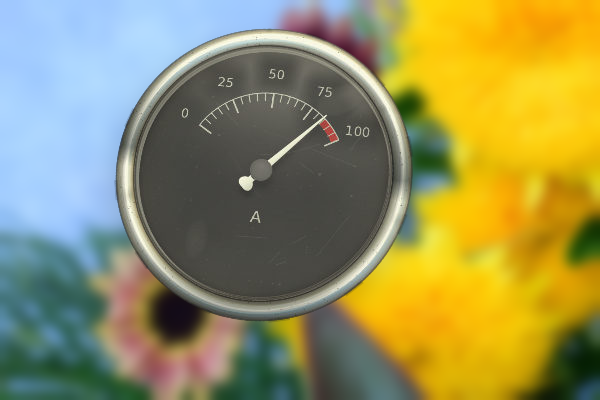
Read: 85 A
